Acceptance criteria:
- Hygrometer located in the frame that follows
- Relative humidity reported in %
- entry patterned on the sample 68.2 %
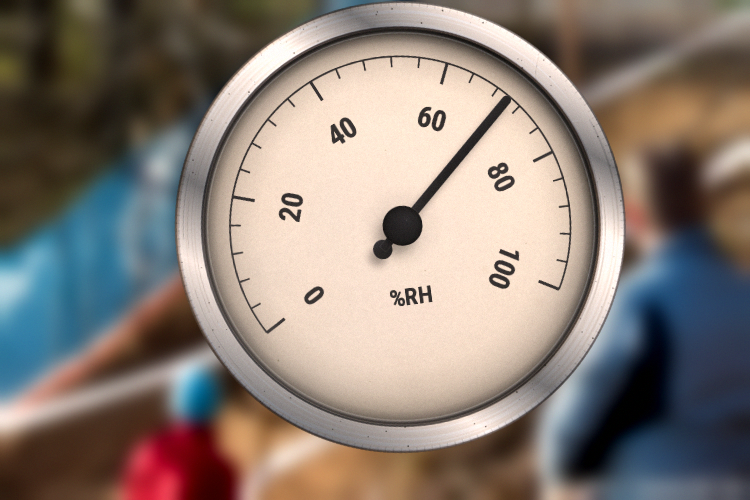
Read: 70 %
